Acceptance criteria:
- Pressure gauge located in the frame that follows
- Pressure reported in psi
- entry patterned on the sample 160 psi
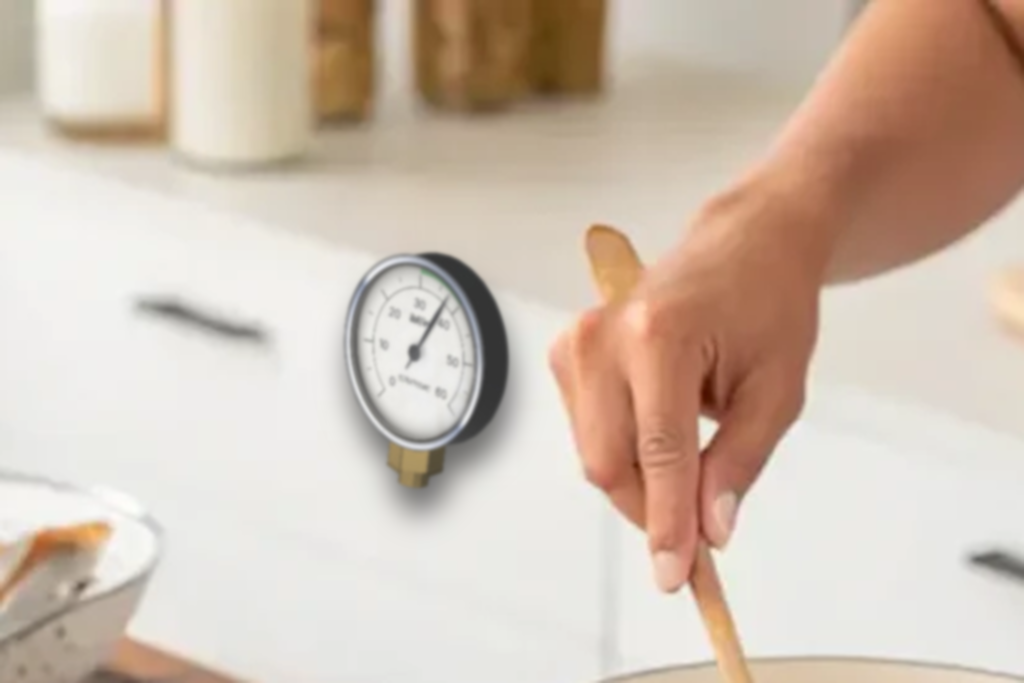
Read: 37.5 psi
